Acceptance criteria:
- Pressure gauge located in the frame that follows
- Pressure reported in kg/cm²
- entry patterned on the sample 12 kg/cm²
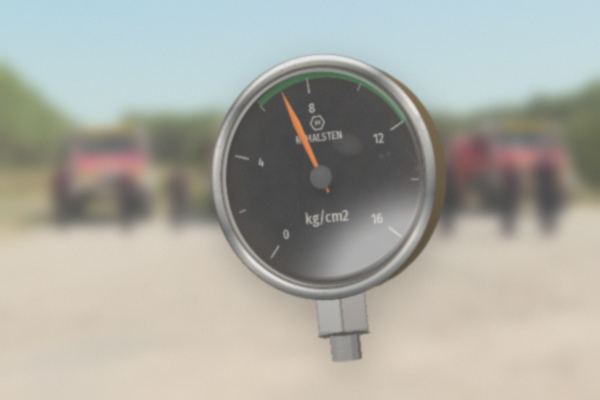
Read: 7 kg/cm²
